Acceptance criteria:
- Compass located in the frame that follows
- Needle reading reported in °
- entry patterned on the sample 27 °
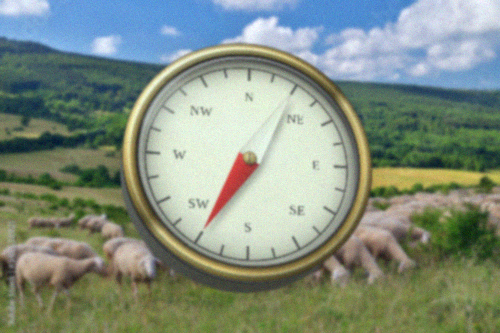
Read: 210 °
